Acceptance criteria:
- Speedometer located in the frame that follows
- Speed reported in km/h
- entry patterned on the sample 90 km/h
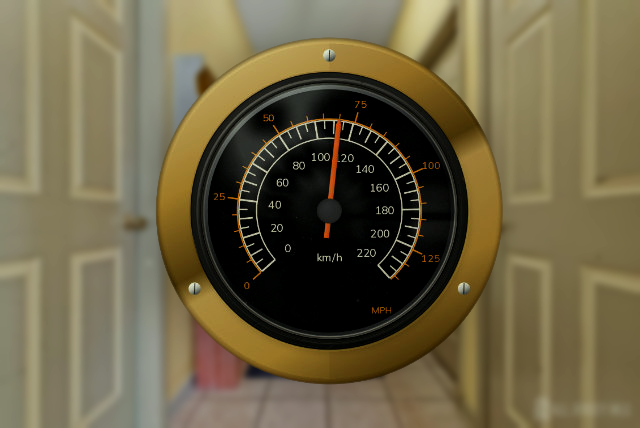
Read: 112.5 km/h
